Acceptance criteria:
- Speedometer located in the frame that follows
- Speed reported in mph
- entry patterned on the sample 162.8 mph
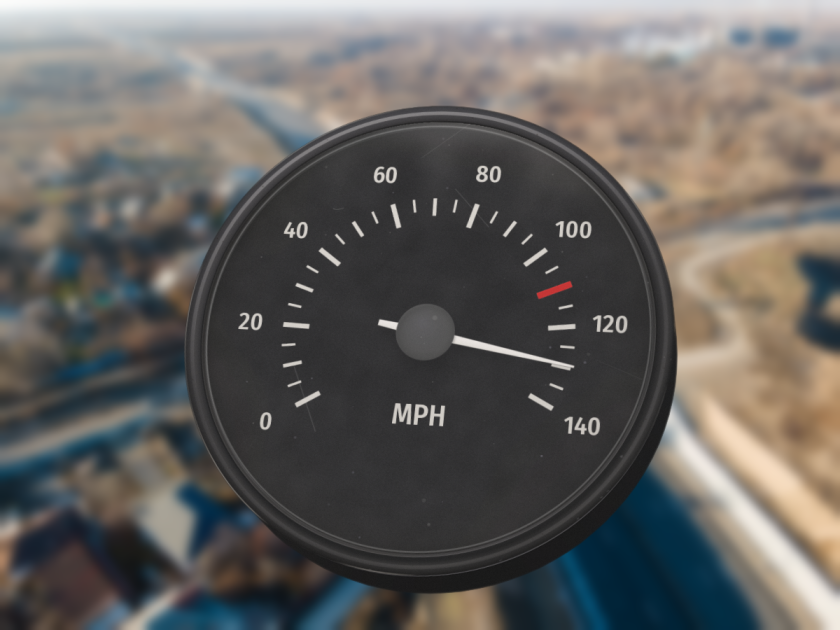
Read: 130 mph
